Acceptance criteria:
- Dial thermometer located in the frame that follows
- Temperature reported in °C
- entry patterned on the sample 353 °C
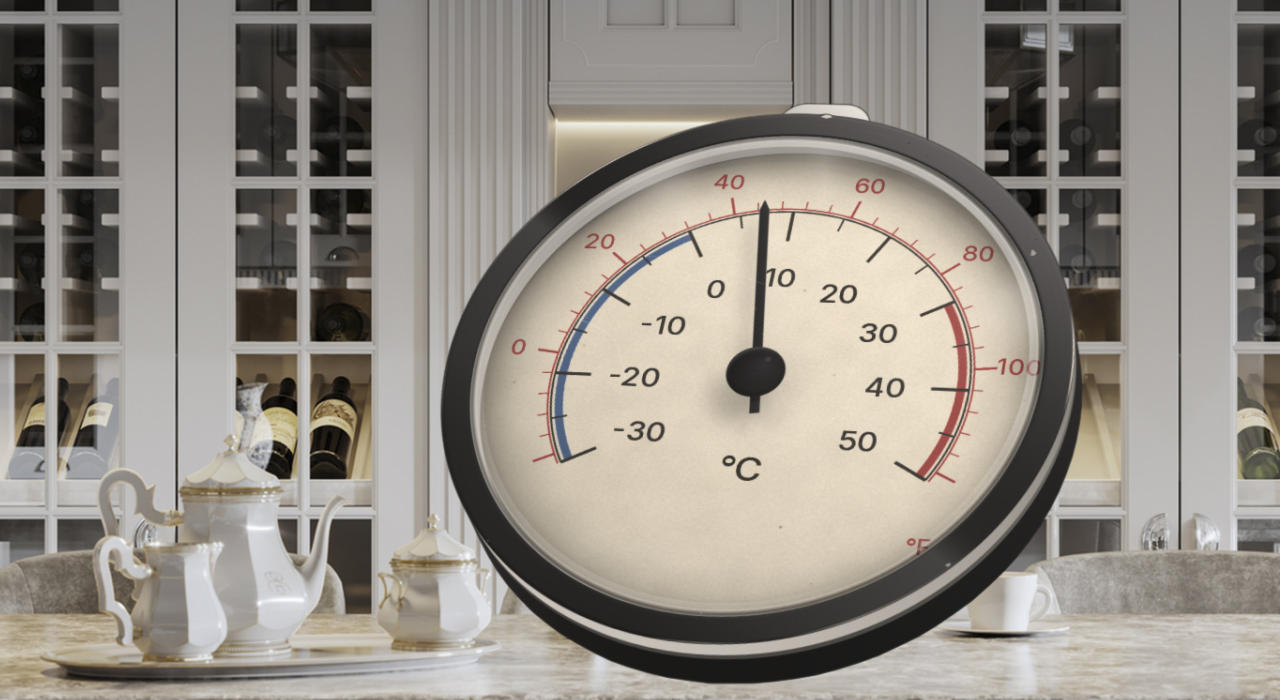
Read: 7.5 °C
